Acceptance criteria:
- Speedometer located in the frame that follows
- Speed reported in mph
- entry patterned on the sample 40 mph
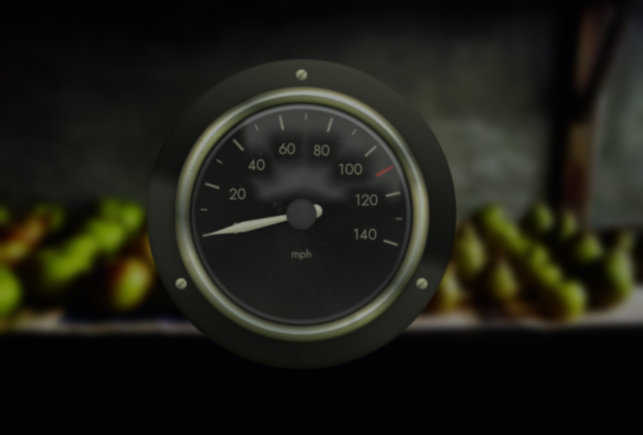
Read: 0 mph
